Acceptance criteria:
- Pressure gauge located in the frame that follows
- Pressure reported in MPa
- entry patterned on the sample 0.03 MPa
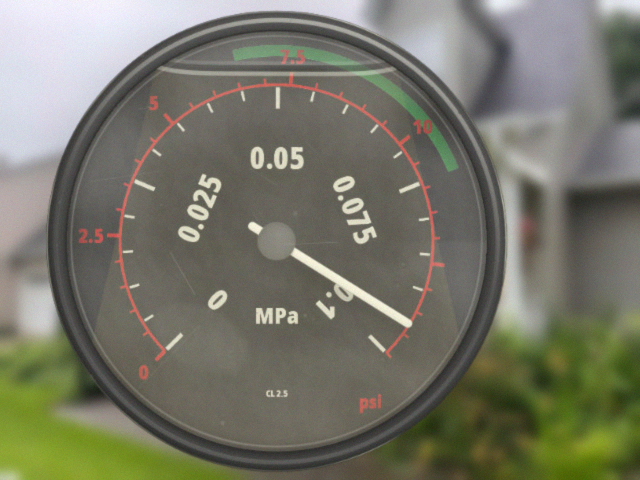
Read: 0.095 MPa
